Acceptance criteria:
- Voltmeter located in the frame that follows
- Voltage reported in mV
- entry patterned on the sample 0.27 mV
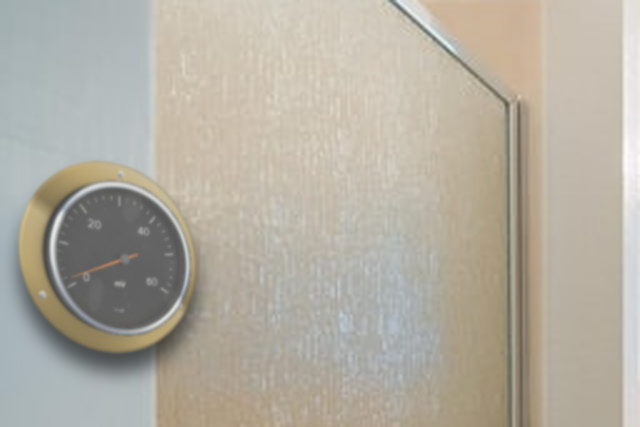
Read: 2 mV
